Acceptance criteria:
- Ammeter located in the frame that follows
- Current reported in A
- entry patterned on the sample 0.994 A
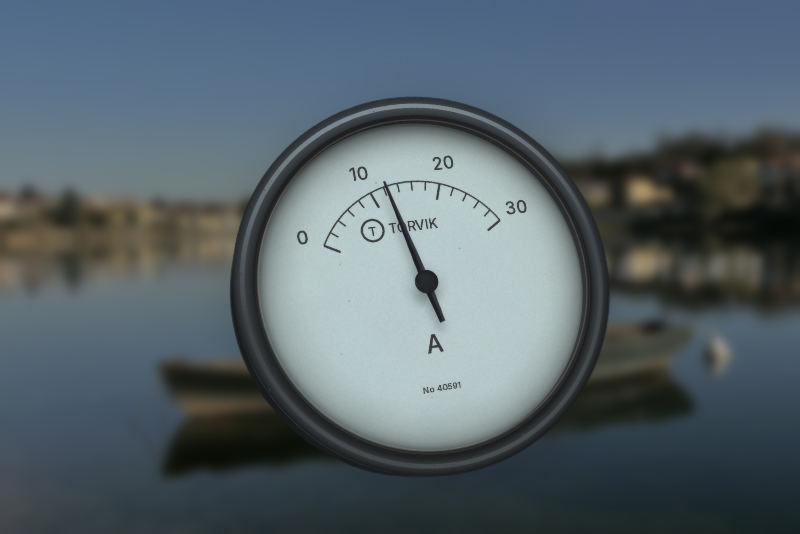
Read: 12 A
